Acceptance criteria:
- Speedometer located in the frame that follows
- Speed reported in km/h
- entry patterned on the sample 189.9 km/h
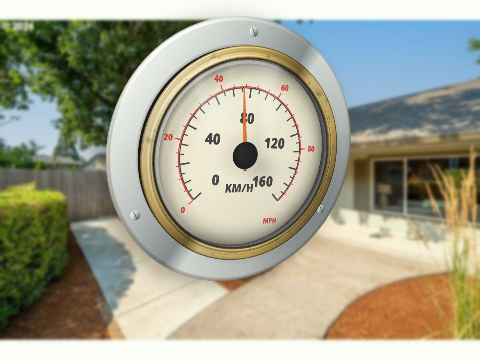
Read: 75 km/h
